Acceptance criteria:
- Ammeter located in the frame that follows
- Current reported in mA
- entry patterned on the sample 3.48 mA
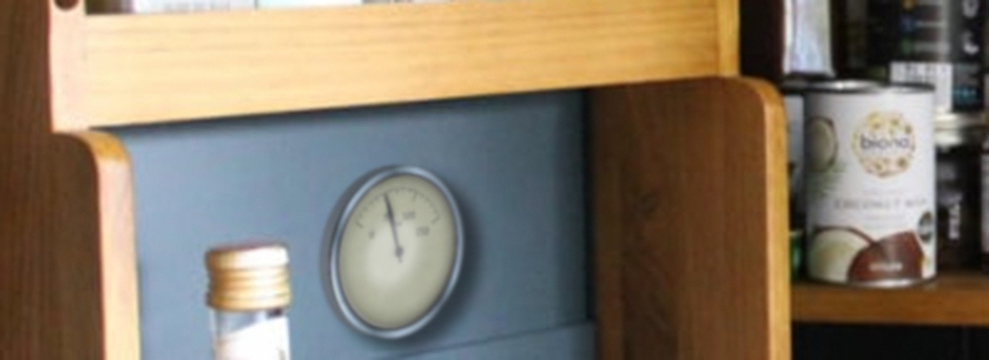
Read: 50 mA
